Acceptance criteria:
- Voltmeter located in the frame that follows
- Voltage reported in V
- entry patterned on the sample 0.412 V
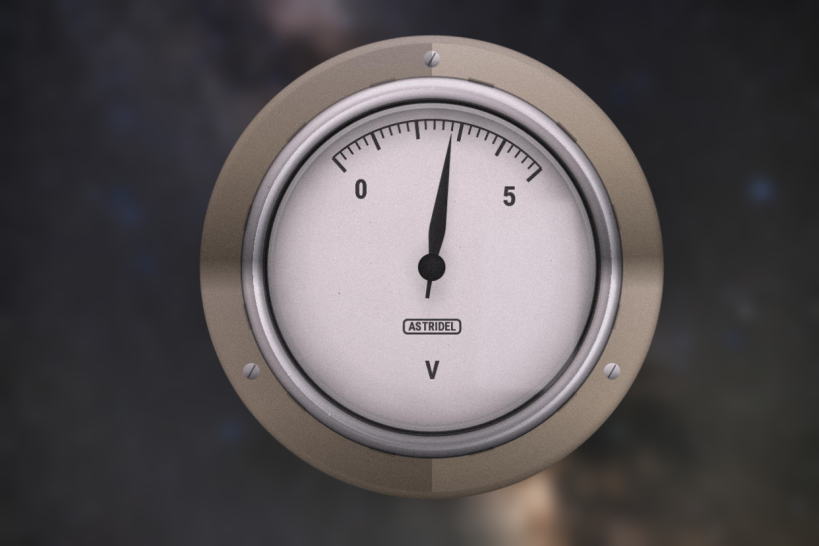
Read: 2.8 V
